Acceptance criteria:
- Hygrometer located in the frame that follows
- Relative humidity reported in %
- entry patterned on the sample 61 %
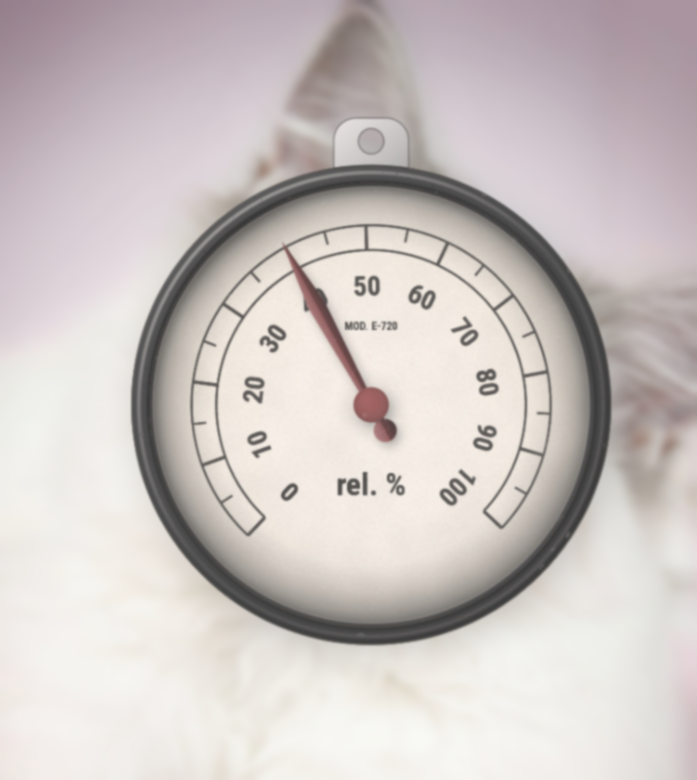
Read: 40 %
